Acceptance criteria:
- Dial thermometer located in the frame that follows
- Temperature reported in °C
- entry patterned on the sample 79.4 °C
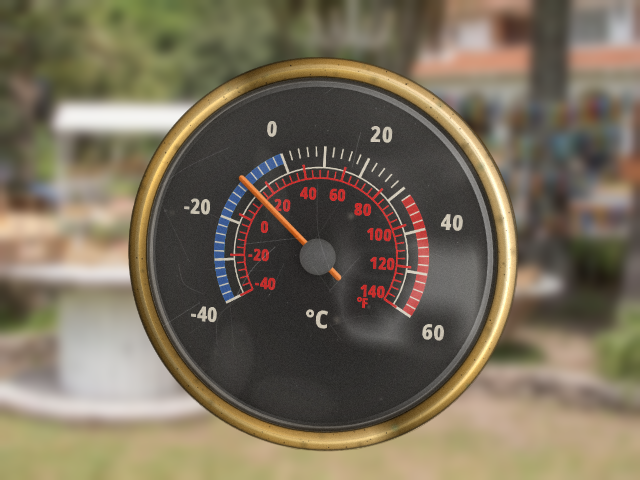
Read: -10 °C
